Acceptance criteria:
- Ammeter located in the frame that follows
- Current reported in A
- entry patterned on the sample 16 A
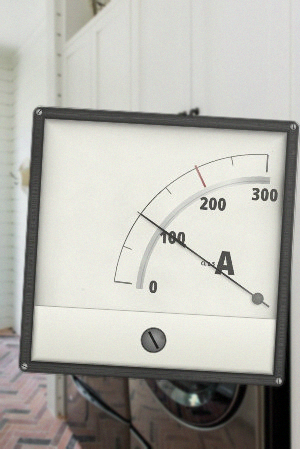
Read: 100 A
